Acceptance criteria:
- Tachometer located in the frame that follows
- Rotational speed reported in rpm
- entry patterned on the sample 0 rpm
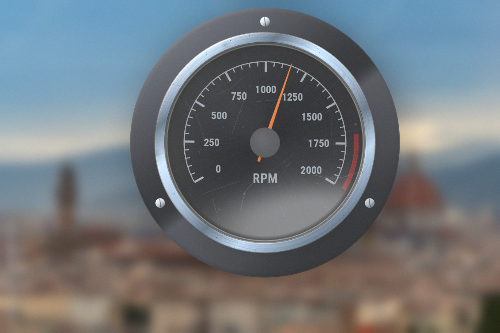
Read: 1150 rpm
